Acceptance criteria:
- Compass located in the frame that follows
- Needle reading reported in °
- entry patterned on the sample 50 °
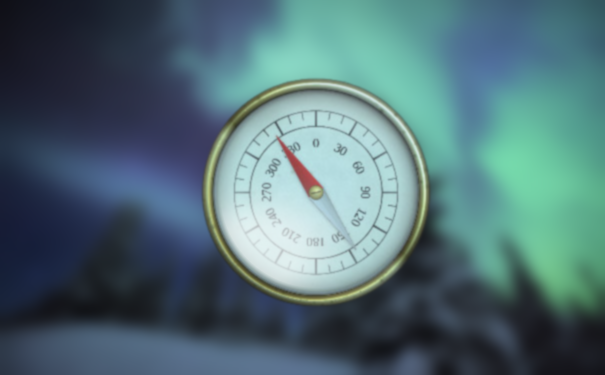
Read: 325 °
